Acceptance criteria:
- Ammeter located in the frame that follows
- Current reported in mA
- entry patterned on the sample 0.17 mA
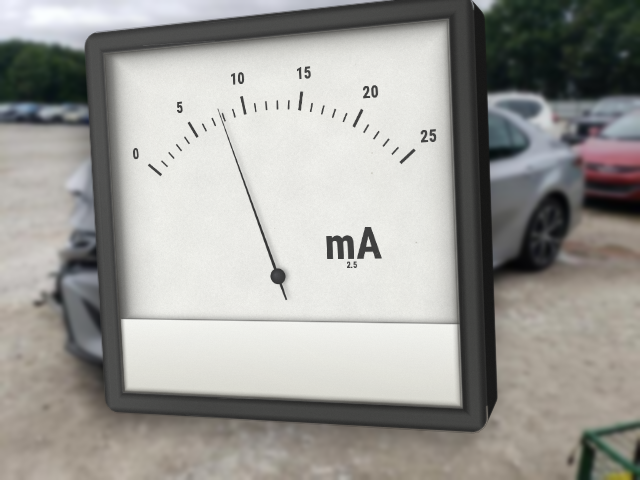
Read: 8 mA
